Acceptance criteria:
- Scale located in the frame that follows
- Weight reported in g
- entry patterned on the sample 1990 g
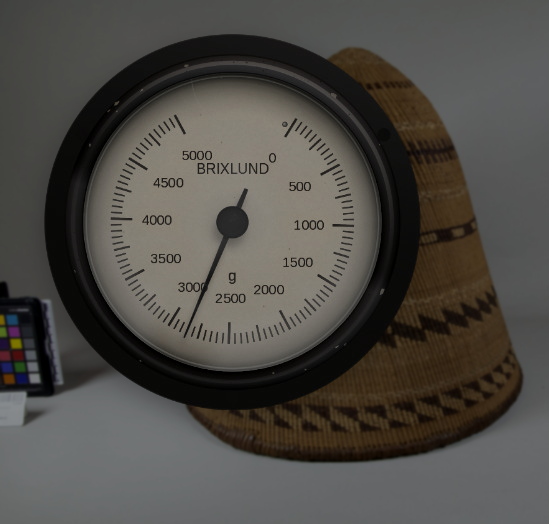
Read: 2850 g
